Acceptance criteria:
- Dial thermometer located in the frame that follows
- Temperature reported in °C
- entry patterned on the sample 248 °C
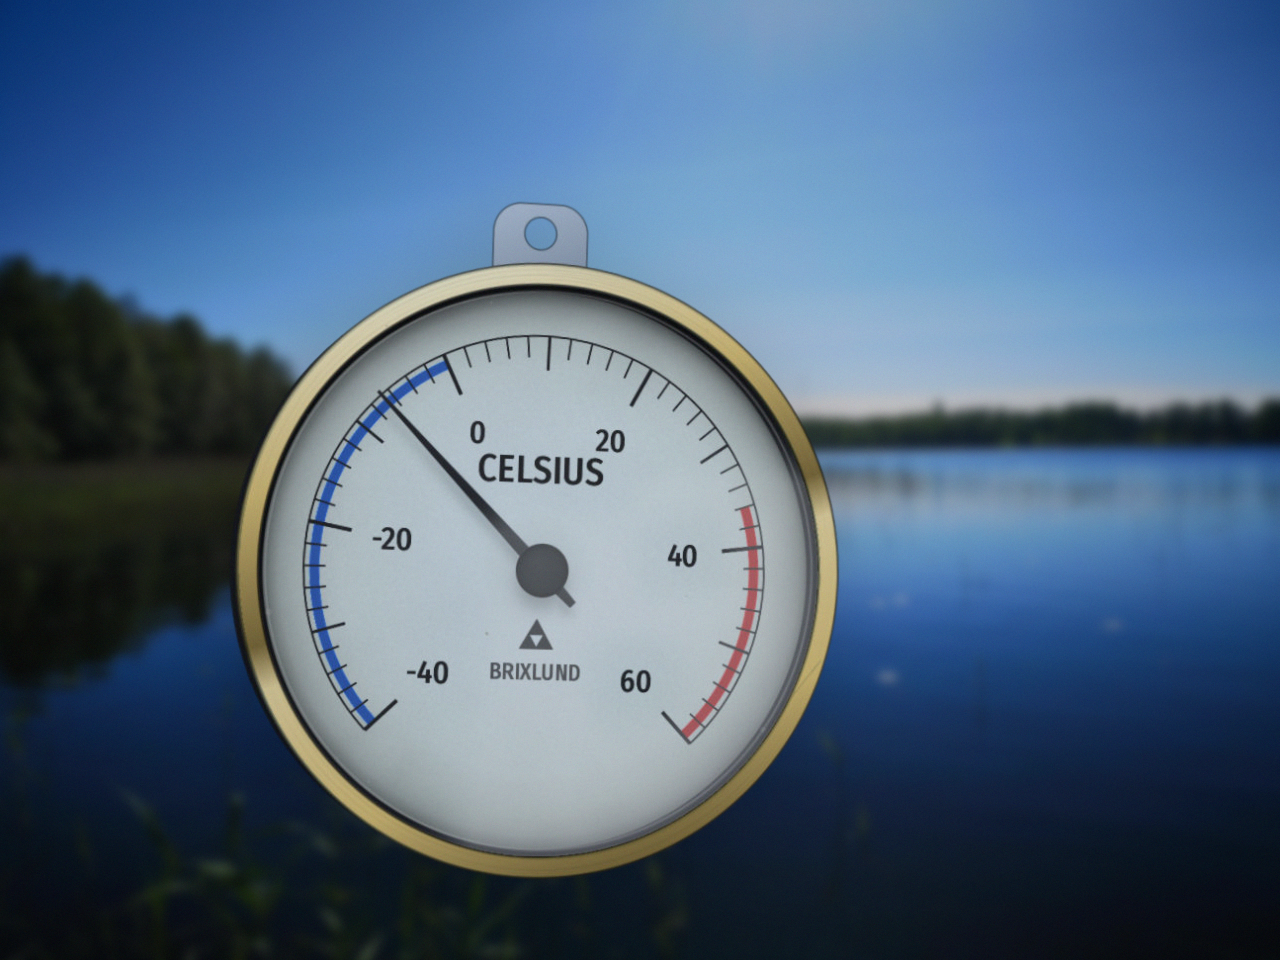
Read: -7 °C
